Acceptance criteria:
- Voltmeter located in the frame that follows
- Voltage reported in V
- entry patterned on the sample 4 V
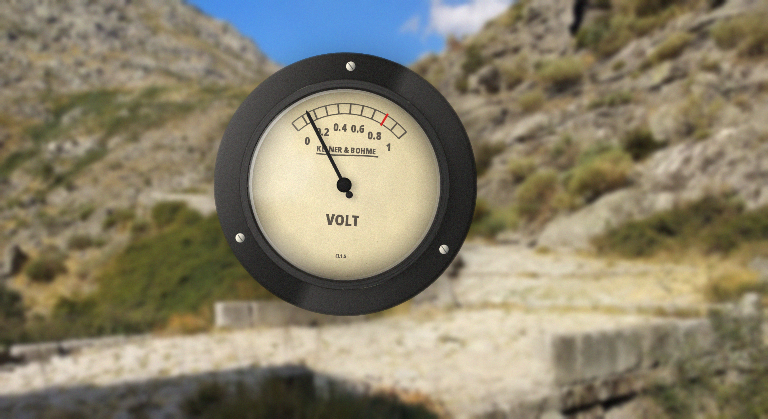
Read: 0.15 V
